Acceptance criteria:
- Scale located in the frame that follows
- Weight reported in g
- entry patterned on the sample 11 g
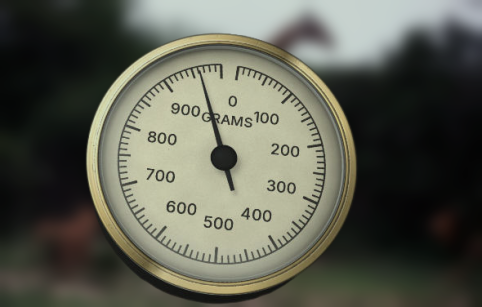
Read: 960 g
